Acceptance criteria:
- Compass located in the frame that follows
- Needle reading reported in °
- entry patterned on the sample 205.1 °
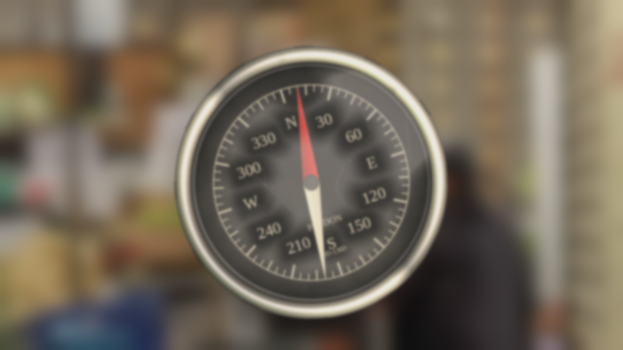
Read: 10 °
